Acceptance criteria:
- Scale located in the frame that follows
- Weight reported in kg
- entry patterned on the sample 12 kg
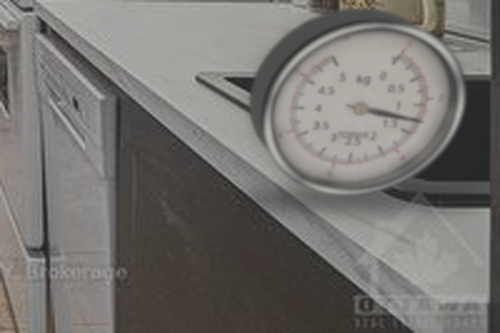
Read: 1.25 kg
